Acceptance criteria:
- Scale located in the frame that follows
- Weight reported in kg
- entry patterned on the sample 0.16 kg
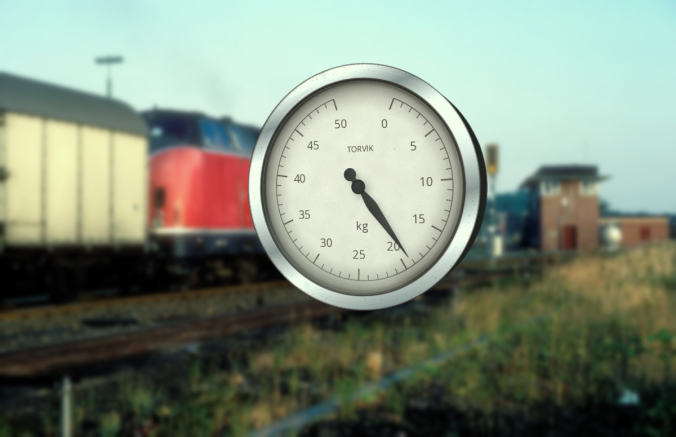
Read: 19 kg
